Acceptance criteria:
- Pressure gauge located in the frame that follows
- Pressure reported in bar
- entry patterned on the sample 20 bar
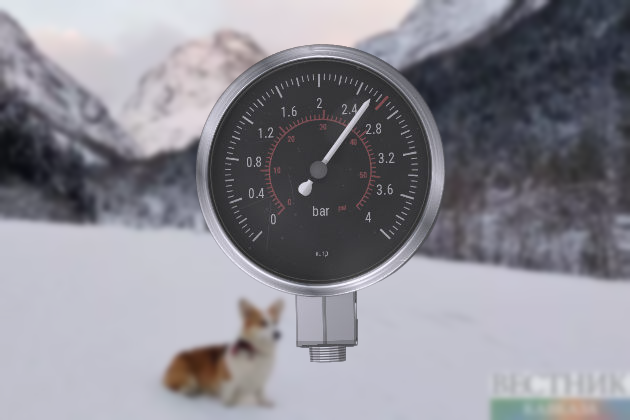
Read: 2.55 bar
